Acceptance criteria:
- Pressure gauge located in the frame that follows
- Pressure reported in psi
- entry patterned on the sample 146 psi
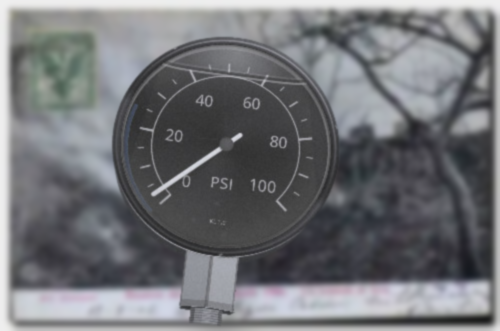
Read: 2.5 psi
